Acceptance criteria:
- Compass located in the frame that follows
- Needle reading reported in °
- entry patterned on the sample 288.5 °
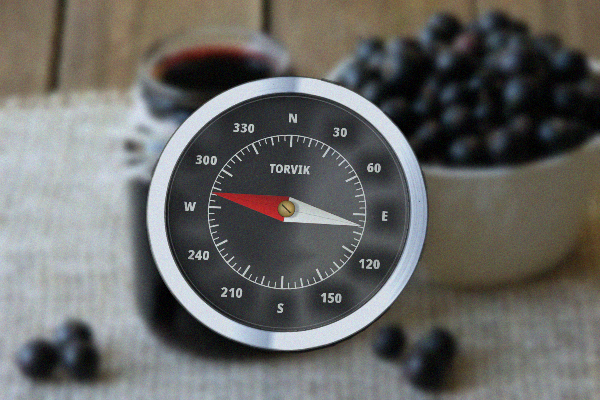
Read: 280 °
